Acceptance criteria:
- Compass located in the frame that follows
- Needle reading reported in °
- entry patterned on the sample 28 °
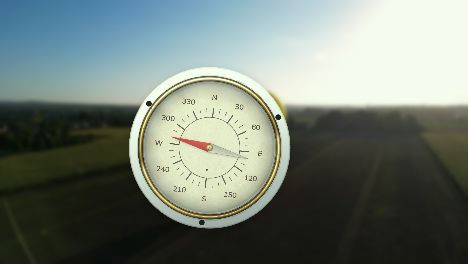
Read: 280 °
